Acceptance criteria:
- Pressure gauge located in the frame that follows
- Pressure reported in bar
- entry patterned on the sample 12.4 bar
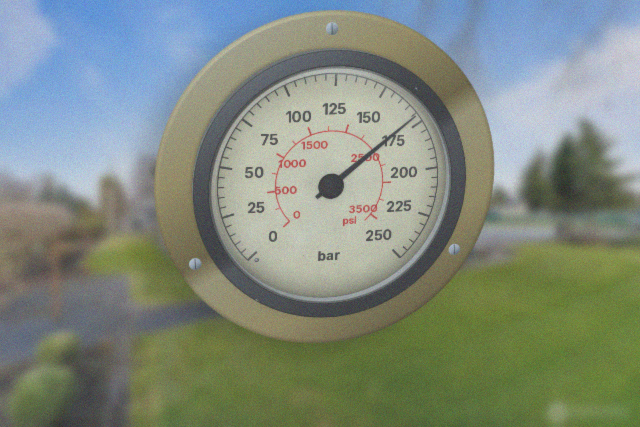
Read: 170 bar
